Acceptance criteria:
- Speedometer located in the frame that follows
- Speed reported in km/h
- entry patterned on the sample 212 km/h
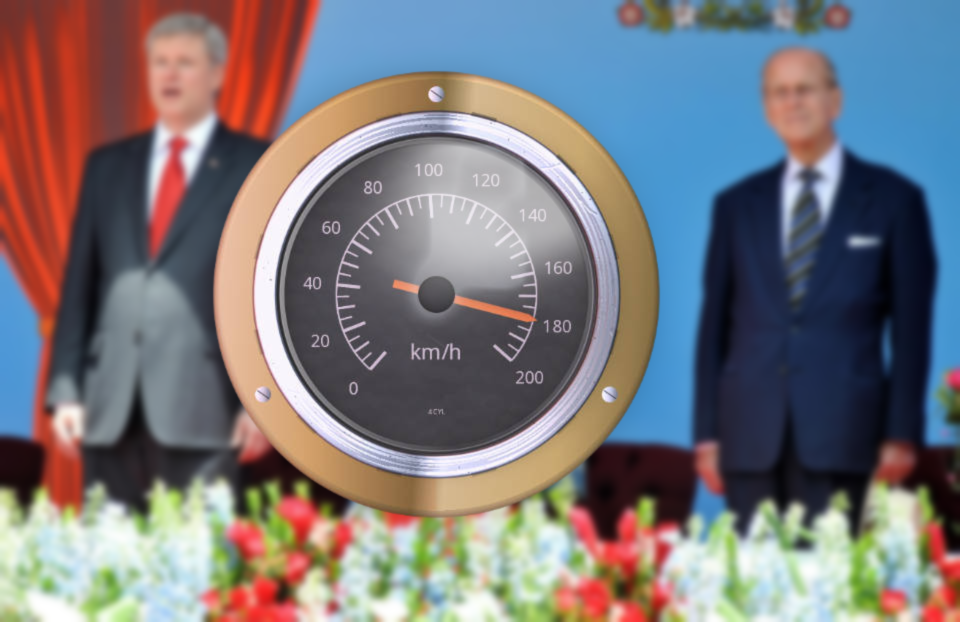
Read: 180 km/h
